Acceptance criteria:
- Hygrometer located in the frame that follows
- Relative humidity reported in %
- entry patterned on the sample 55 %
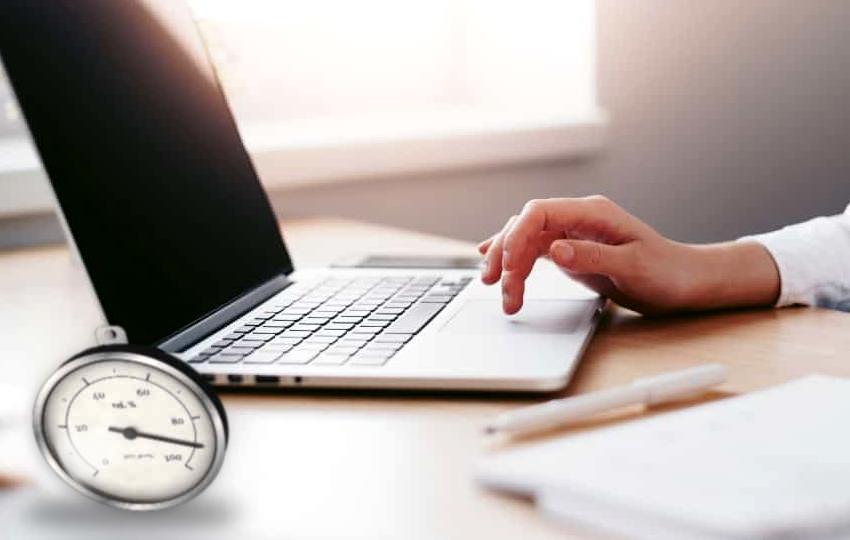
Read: 90 %
